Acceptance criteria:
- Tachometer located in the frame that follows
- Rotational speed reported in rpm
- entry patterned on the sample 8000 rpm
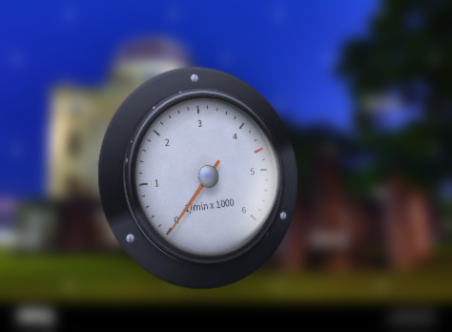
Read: 0 rpm
